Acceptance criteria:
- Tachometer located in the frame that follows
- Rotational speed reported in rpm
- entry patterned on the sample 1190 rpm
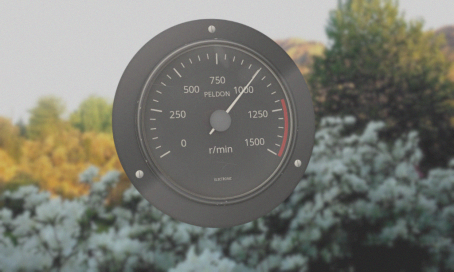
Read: 1000 rpm
